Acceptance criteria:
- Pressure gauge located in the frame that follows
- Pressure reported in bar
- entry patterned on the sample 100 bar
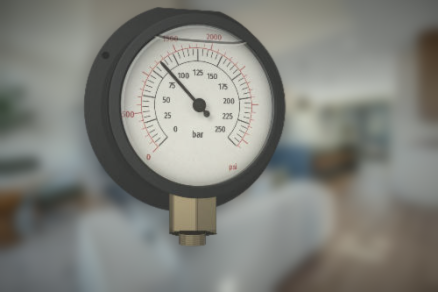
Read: 85 bar
